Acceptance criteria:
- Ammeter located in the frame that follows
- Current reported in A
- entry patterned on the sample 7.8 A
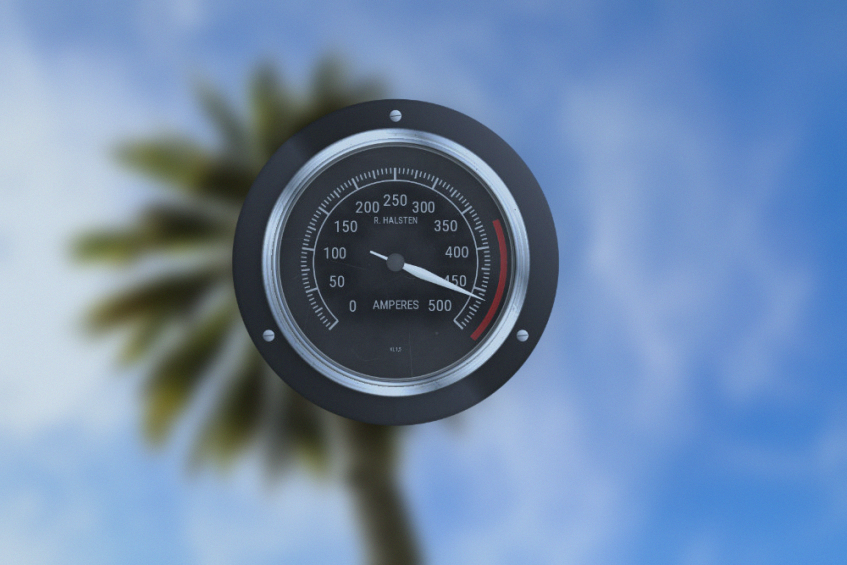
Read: 460 A
